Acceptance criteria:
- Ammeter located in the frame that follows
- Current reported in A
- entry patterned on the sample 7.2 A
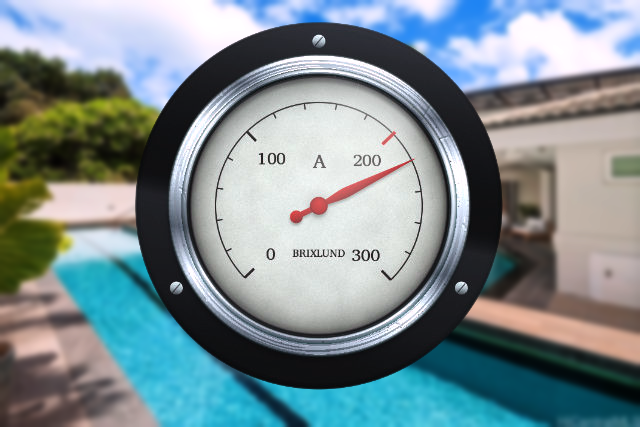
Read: 220 A
